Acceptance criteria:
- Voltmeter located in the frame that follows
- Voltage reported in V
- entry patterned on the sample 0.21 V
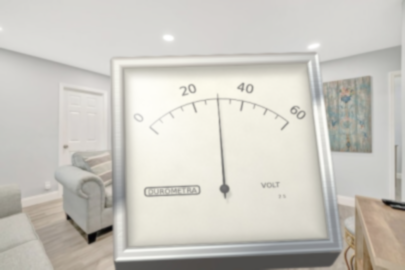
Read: 30 V
